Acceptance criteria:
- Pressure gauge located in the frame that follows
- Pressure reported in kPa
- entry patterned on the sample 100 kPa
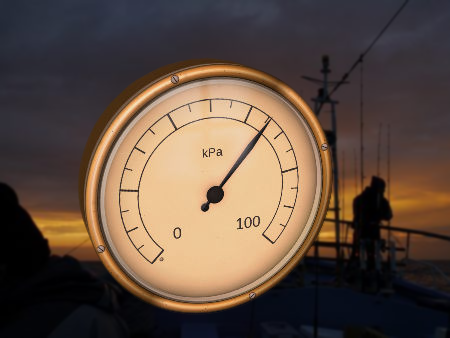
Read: 65 kPa
